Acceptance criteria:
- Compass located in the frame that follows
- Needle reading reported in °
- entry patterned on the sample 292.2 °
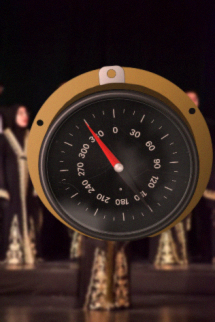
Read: 330 °
